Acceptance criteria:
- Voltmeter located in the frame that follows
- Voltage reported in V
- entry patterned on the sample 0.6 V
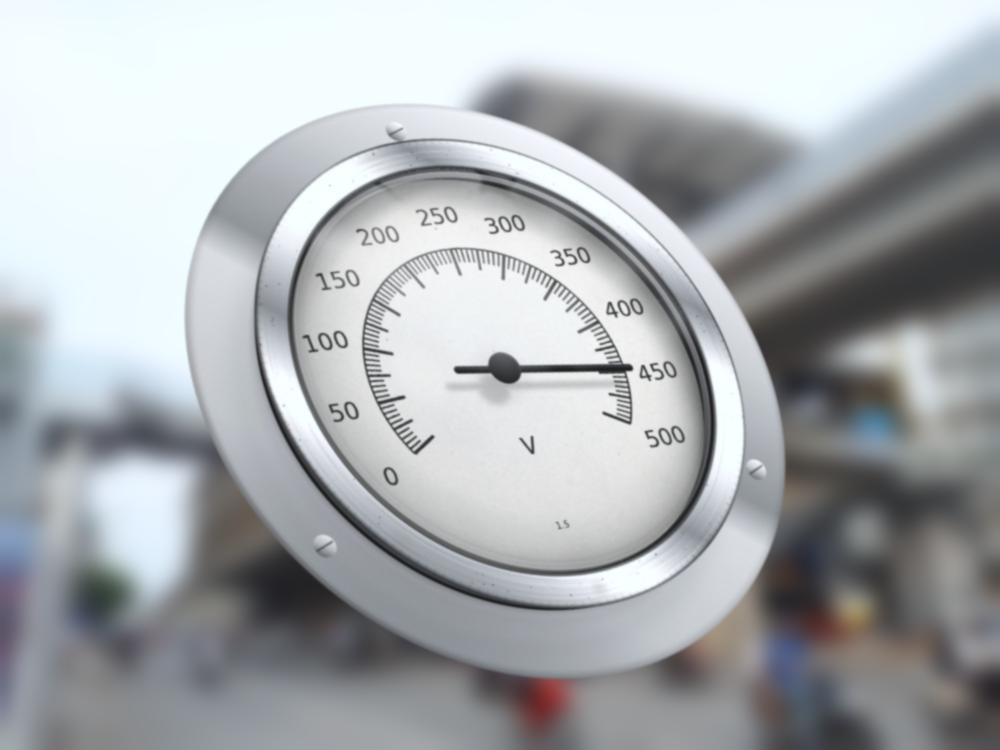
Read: 450 V
